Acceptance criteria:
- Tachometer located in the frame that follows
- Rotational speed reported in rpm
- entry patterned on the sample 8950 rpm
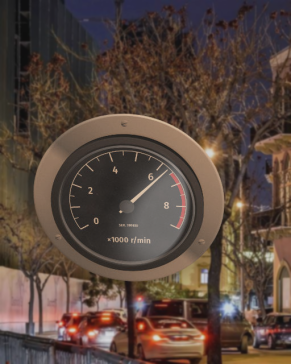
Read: 6250 rpm
